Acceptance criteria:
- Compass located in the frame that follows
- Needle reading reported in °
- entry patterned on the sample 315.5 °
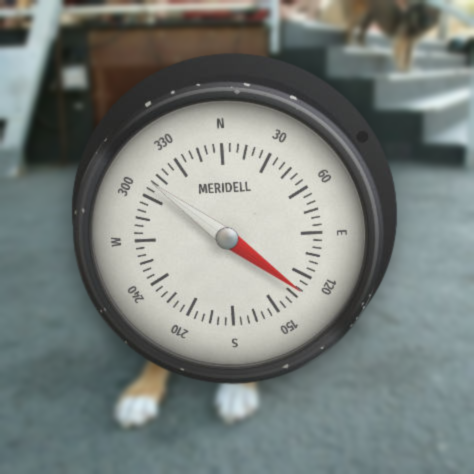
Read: 130 °
